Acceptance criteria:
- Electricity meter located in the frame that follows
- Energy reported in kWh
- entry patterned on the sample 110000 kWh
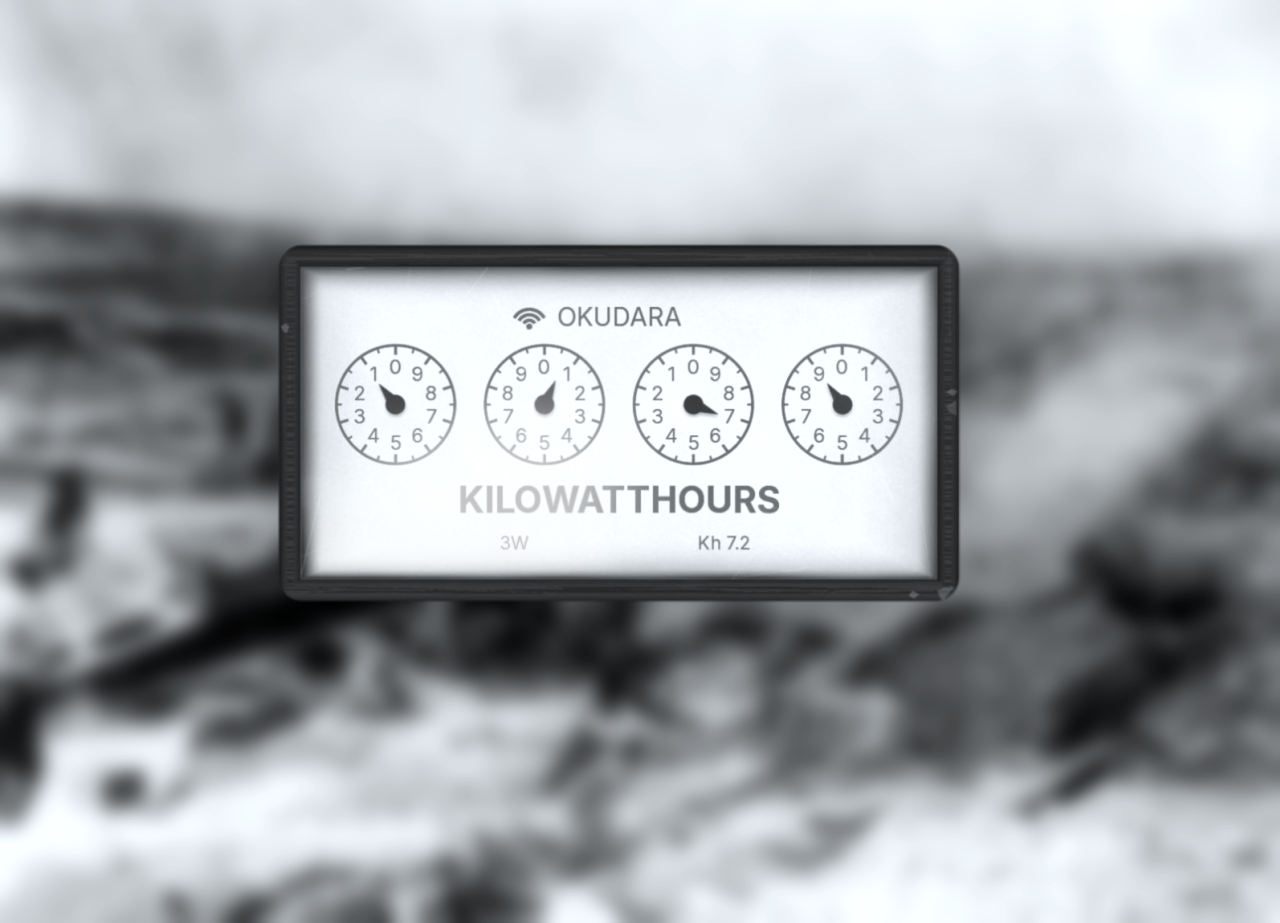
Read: 1069 kWh
